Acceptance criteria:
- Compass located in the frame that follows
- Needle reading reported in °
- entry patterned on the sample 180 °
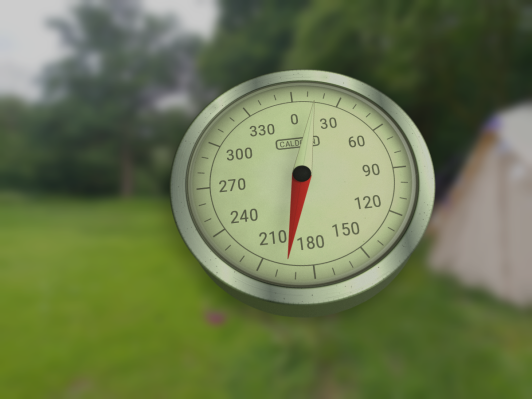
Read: 195 °
